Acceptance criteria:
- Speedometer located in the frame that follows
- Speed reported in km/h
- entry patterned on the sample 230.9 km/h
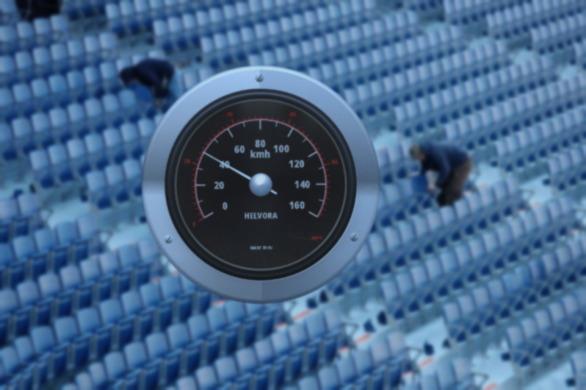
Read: 40 km/h
